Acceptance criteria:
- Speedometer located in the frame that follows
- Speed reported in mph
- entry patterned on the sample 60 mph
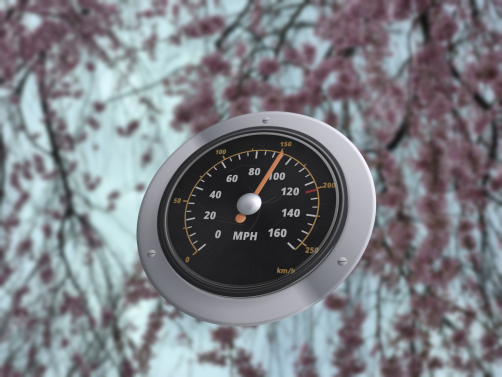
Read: 95 mph
